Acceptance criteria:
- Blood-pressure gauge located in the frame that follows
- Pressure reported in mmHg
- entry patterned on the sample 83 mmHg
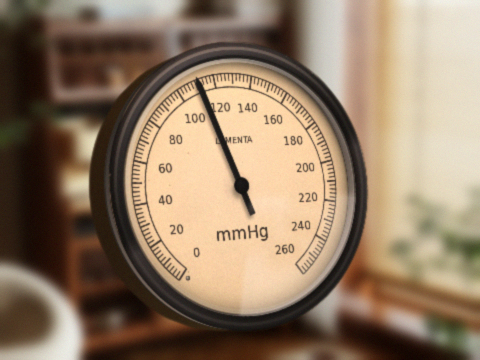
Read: 110 mmHg
